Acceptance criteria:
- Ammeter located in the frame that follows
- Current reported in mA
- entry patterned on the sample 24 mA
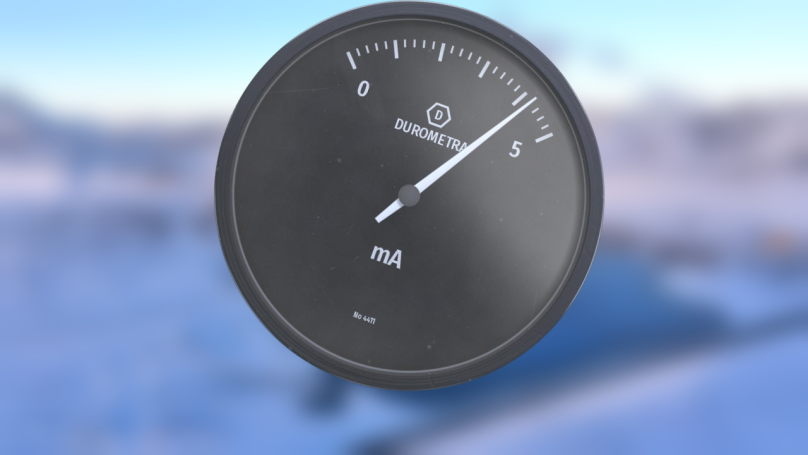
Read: 4.2 mA
